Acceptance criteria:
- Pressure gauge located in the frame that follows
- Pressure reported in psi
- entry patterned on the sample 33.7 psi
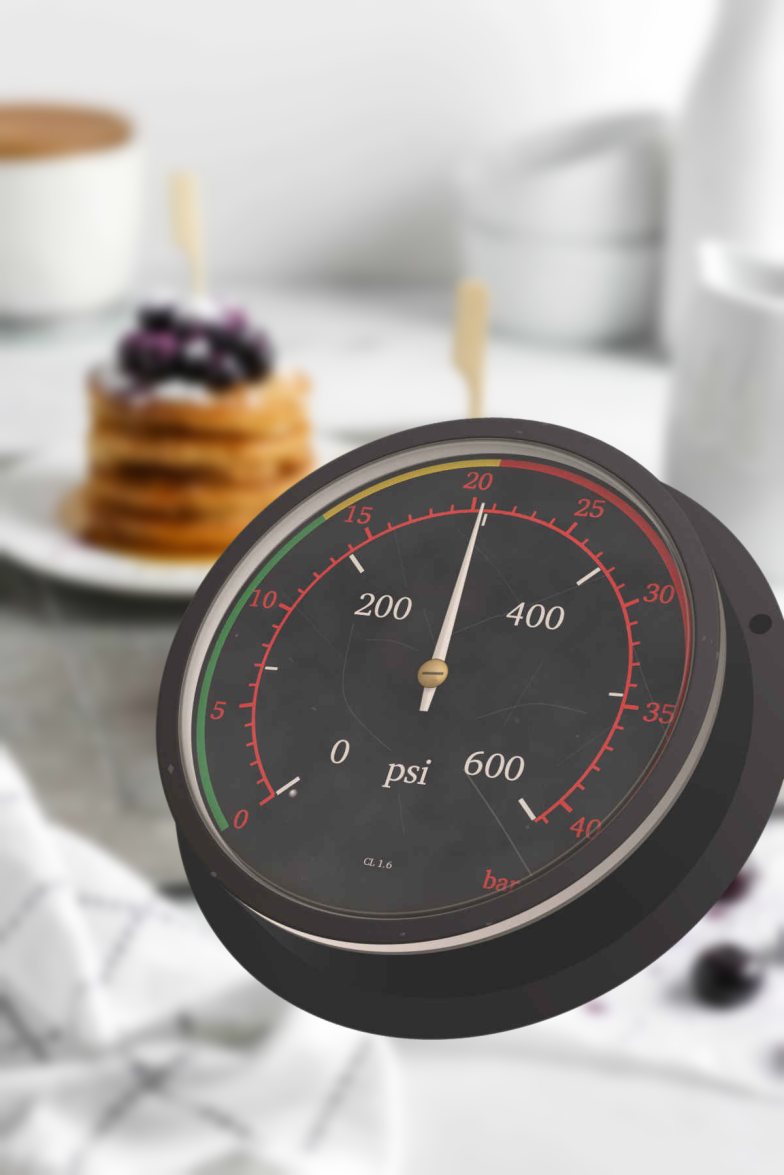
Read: 300 psi
